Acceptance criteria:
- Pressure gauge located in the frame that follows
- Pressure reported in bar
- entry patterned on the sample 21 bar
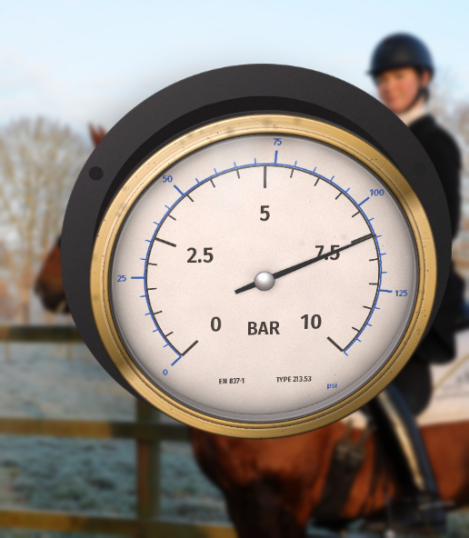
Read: 7.5 bar
